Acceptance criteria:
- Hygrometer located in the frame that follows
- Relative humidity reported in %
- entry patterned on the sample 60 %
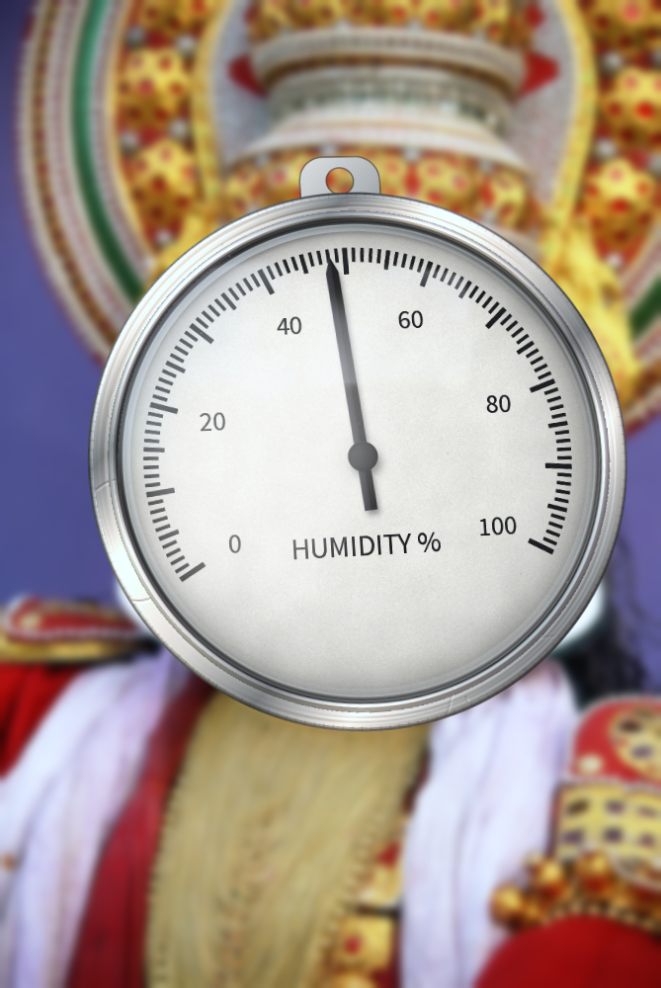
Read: 48 %
